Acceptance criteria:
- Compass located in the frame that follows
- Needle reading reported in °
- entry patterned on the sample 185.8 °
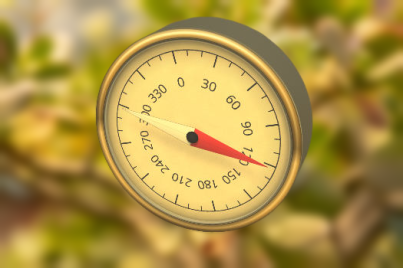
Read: 120 °
